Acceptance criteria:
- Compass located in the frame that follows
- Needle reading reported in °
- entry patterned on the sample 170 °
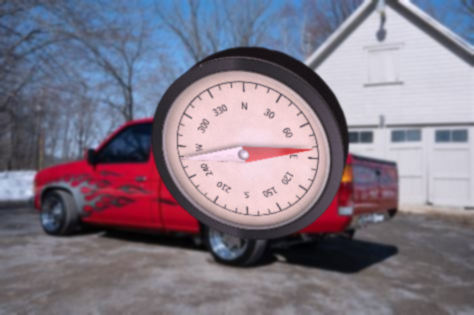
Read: 80 °
